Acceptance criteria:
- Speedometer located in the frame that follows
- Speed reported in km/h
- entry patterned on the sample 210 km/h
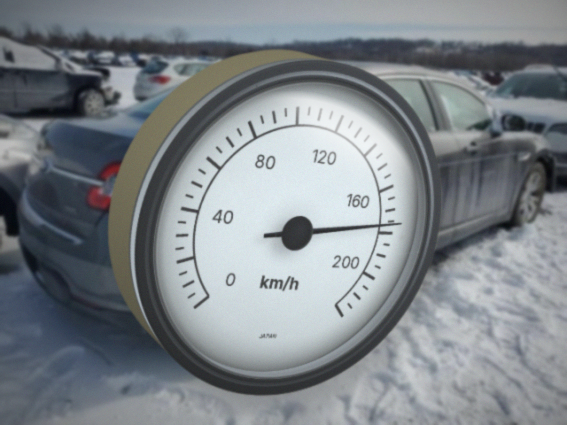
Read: 175 km/h
